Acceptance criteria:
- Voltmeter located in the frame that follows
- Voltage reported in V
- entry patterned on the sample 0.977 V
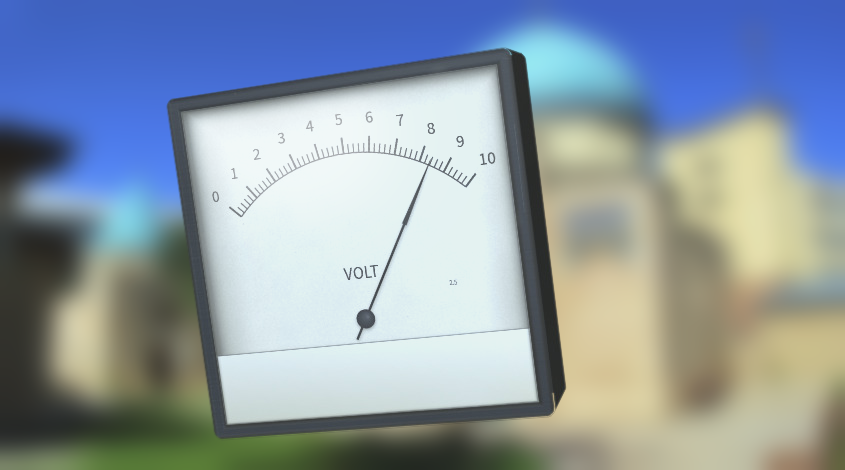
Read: 8.4 V
